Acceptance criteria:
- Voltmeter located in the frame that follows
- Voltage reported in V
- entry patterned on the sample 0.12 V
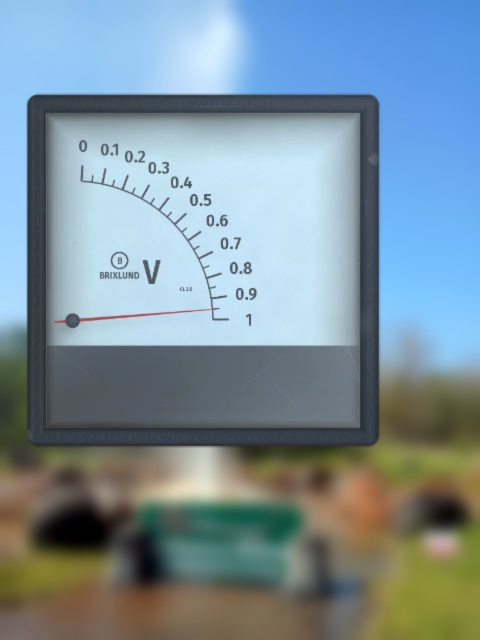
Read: 0.95 V
